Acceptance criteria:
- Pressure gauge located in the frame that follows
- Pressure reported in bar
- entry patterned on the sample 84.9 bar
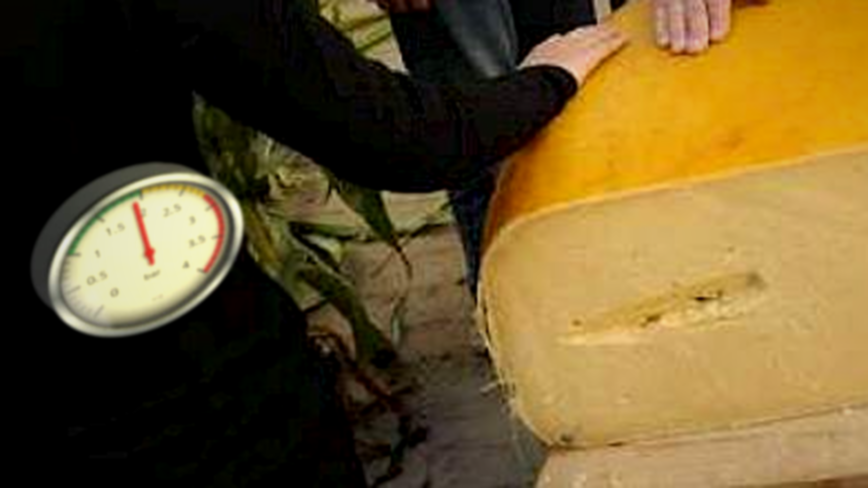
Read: 1.9 bar
